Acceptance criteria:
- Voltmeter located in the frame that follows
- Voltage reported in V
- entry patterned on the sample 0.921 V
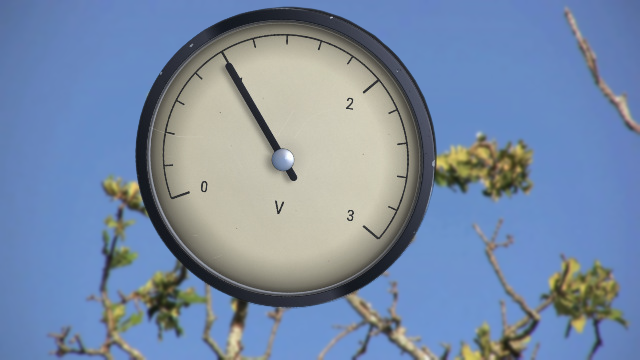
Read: 1 V
